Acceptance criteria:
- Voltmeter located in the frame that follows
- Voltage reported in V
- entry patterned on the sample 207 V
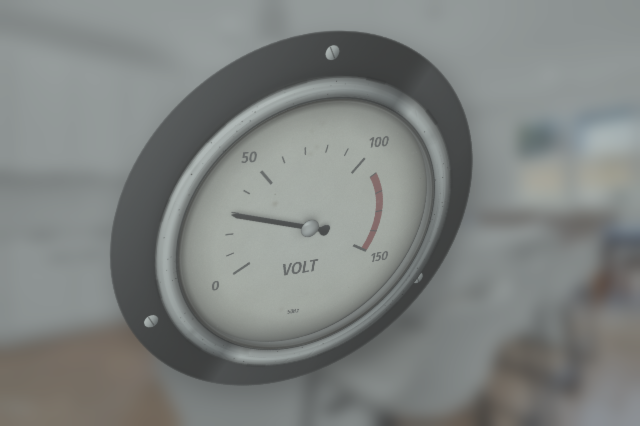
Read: 30 V
